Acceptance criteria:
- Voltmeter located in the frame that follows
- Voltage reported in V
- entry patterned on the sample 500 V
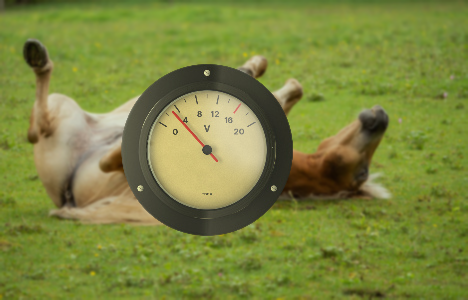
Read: 3 V
